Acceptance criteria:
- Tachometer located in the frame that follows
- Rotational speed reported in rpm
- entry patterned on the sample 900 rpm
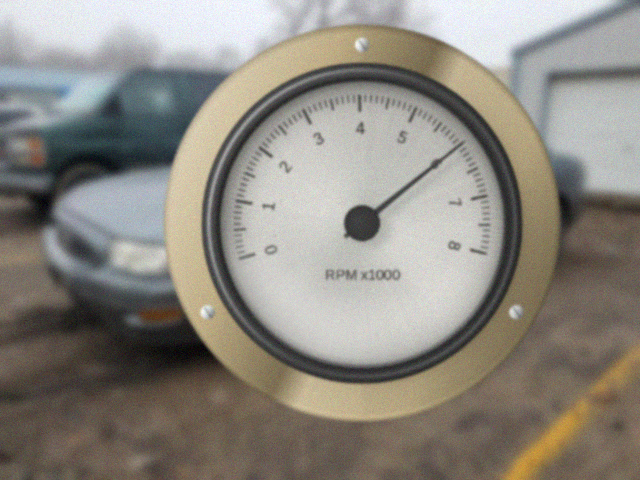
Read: 6000 rpm
